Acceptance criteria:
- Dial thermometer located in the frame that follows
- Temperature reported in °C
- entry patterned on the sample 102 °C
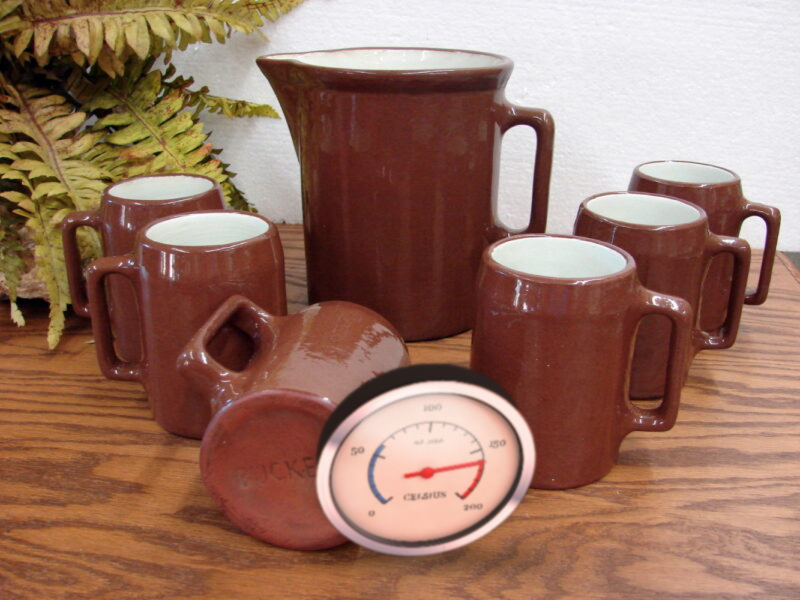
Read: 160 °C
